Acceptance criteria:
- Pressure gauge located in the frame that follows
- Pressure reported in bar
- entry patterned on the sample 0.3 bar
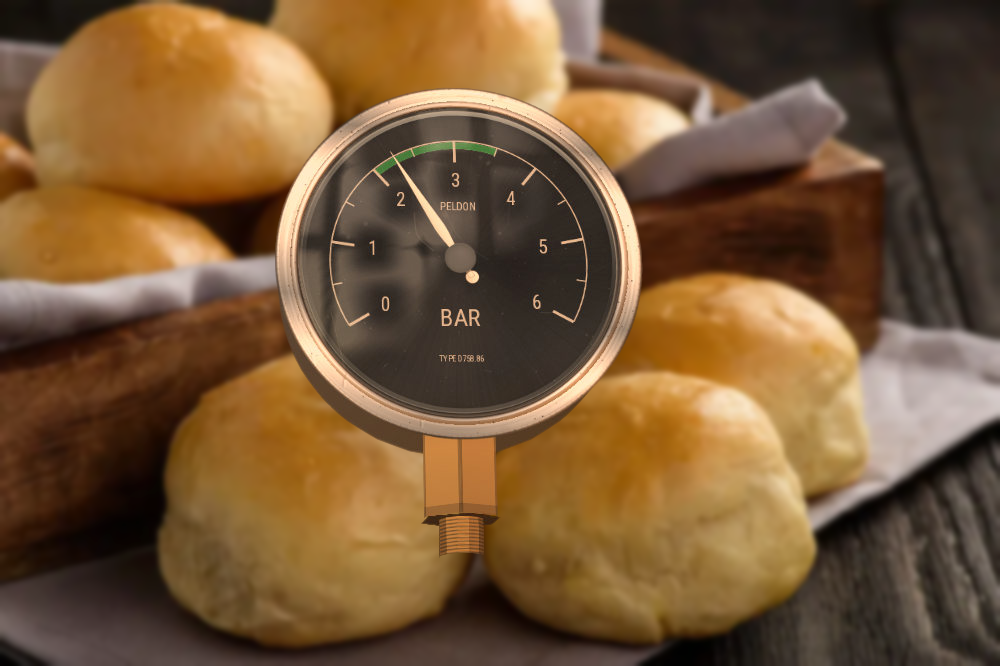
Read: 2.25 bar
